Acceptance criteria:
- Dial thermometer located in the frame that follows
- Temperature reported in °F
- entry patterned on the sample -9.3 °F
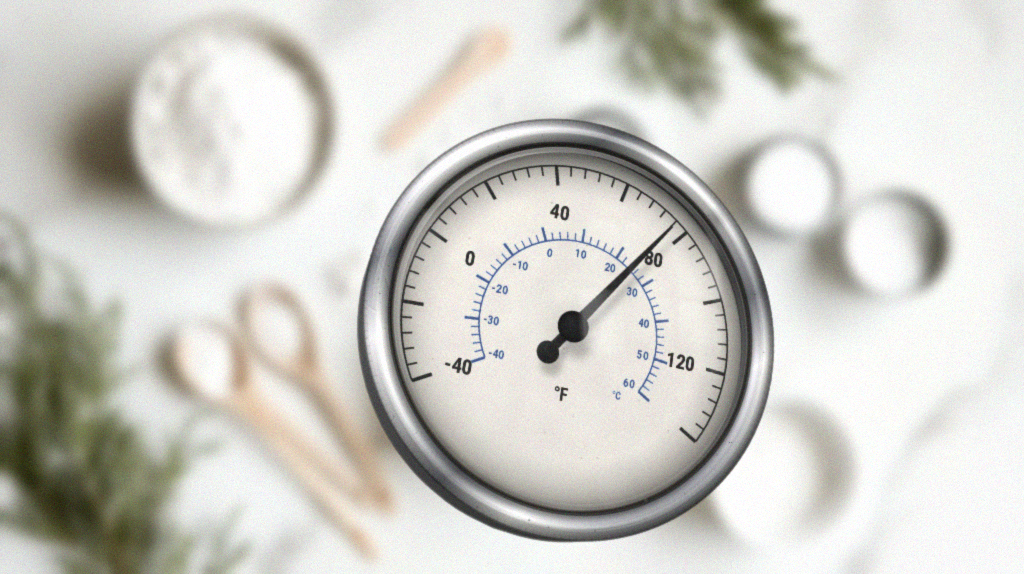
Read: 76 °F
